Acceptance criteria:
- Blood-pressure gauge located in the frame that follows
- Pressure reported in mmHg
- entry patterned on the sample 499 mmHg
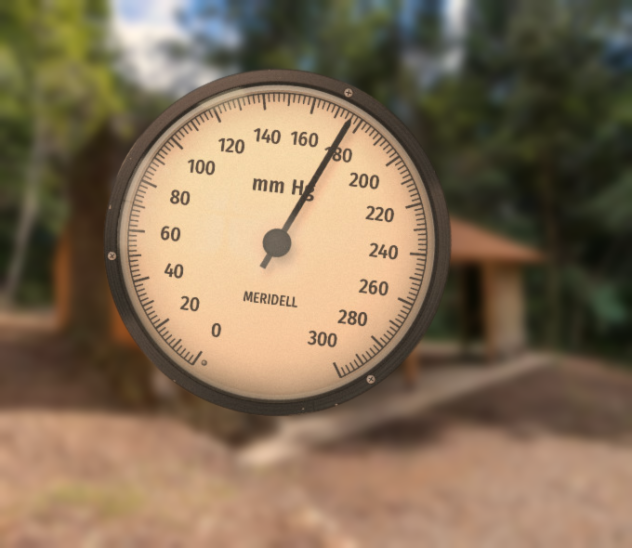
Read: 176 mmHg
